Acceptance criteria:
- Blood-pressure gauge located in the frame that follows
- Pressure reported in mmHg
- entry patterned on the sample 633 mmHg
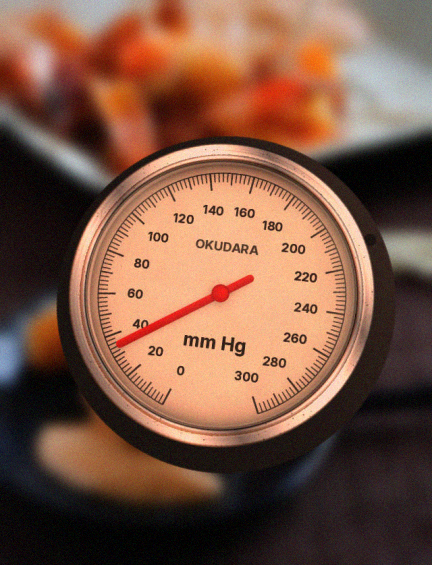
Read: 34 mmHg
